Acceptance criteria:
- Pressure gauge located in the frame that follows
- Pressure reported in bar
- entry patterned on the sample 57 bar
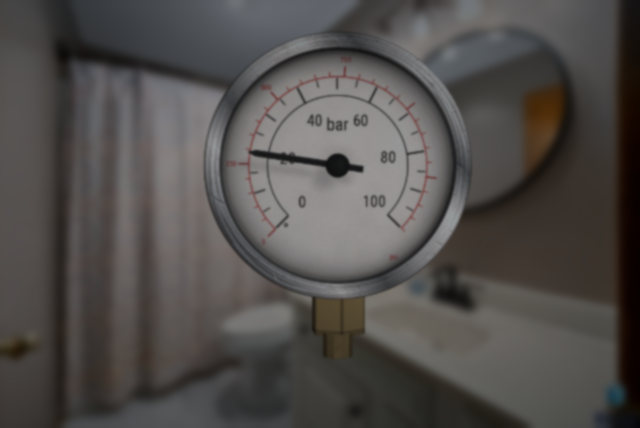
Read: 20 bar
